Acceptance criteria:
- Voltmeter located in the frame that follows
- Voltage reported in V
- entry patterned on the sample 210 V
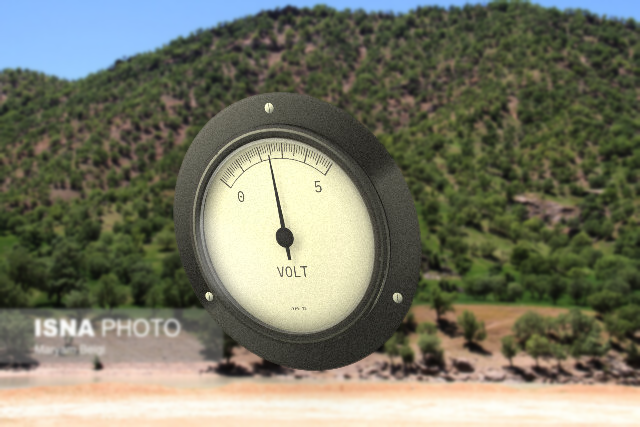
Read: 2.5 V
